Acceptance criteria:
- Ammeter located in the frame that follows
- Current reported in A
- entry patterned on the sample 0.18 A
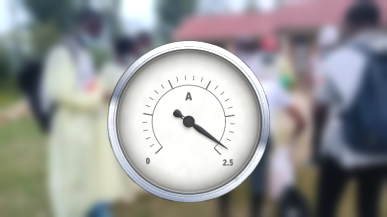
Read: 2.4 A
